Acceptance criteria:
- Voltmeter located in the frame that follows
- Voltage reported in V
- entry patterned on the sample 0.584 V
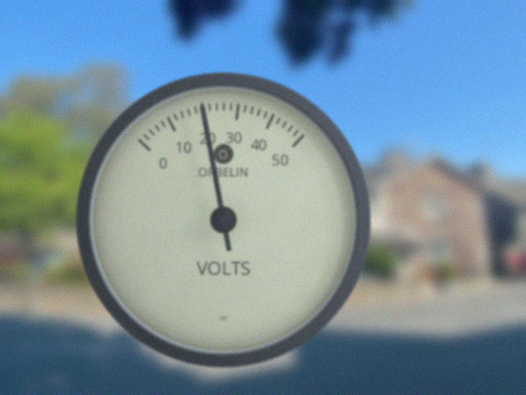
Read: 20 V
